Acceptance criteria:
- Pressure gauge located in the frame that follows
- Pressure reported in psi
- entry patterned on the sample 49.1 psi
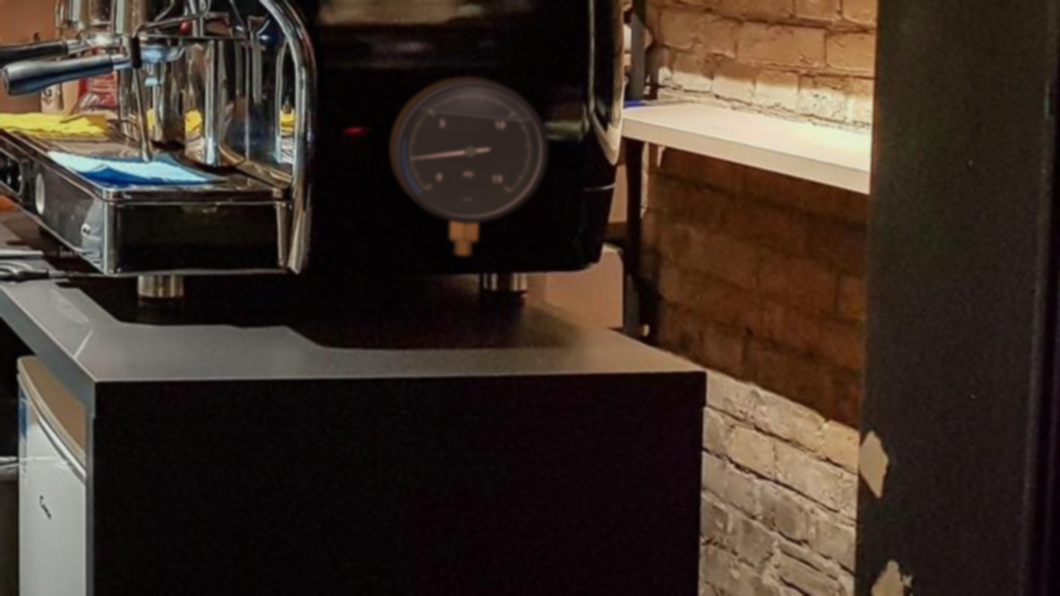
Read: 2 psi
